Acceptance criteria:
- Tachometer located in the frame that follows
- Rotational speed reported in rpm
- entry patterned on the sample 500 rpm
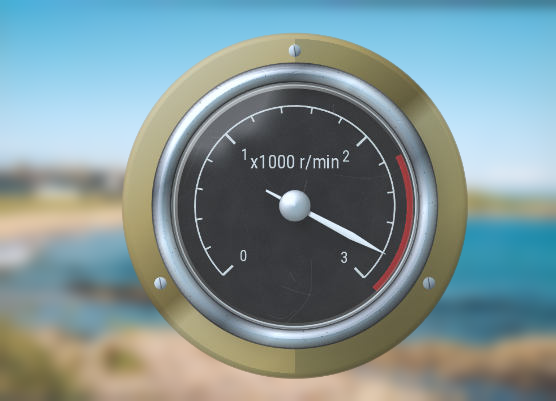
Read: 2800 rpm
